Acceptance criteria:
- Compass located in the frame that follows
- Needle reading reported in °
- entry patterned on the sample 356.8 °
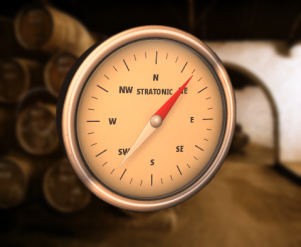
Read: 40 °
